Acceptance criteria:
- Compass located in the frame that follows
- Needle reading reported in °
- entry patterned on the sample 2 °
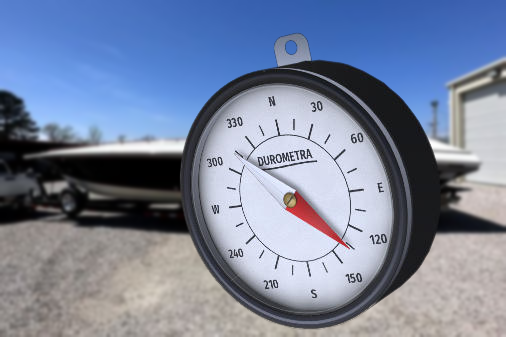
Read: 135 °
